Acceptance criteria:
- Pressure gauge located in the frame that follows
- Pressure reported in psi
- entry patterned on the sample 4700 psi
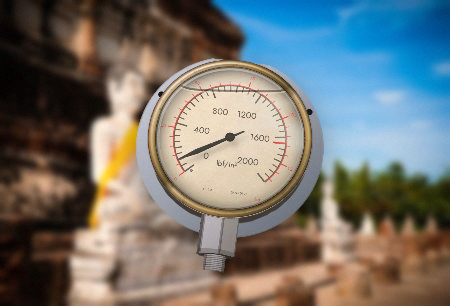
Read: 100 psi
